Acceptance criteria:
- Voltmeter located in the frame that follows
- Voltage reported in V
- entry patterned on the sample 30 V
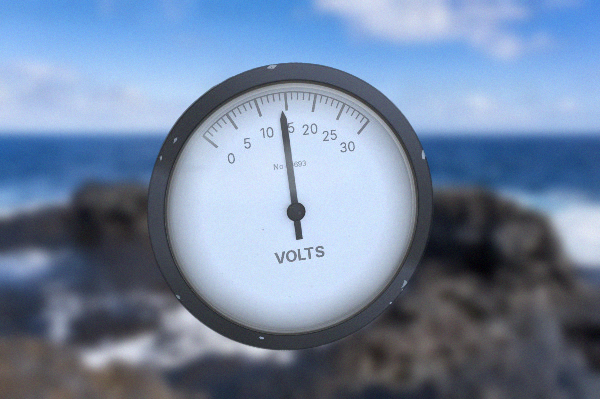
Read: 14 V
